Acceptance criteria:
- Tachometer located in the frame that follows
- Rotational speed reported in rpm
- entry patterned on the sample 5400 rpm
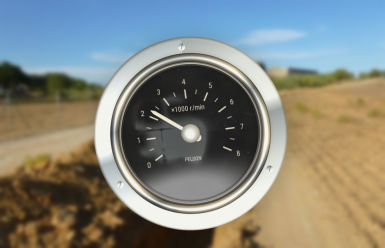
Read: 2250 rpm
